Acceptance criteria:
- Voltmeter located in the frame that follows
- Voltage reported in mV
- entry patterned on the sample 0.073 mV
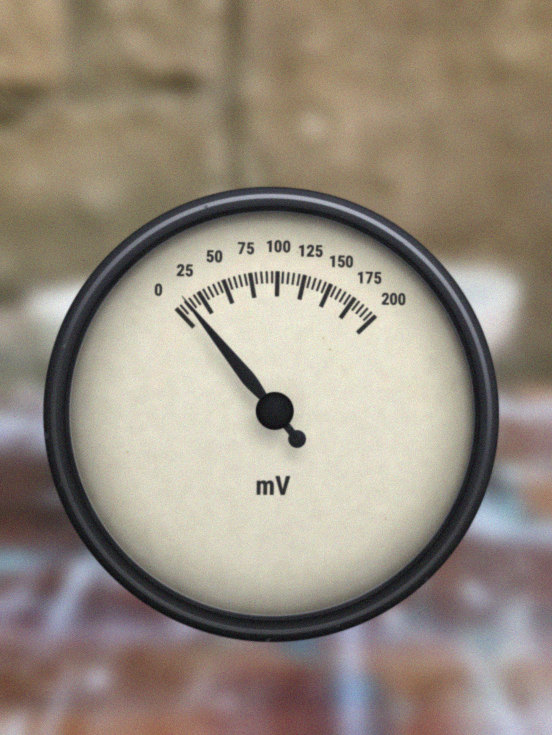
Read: 10 mV
